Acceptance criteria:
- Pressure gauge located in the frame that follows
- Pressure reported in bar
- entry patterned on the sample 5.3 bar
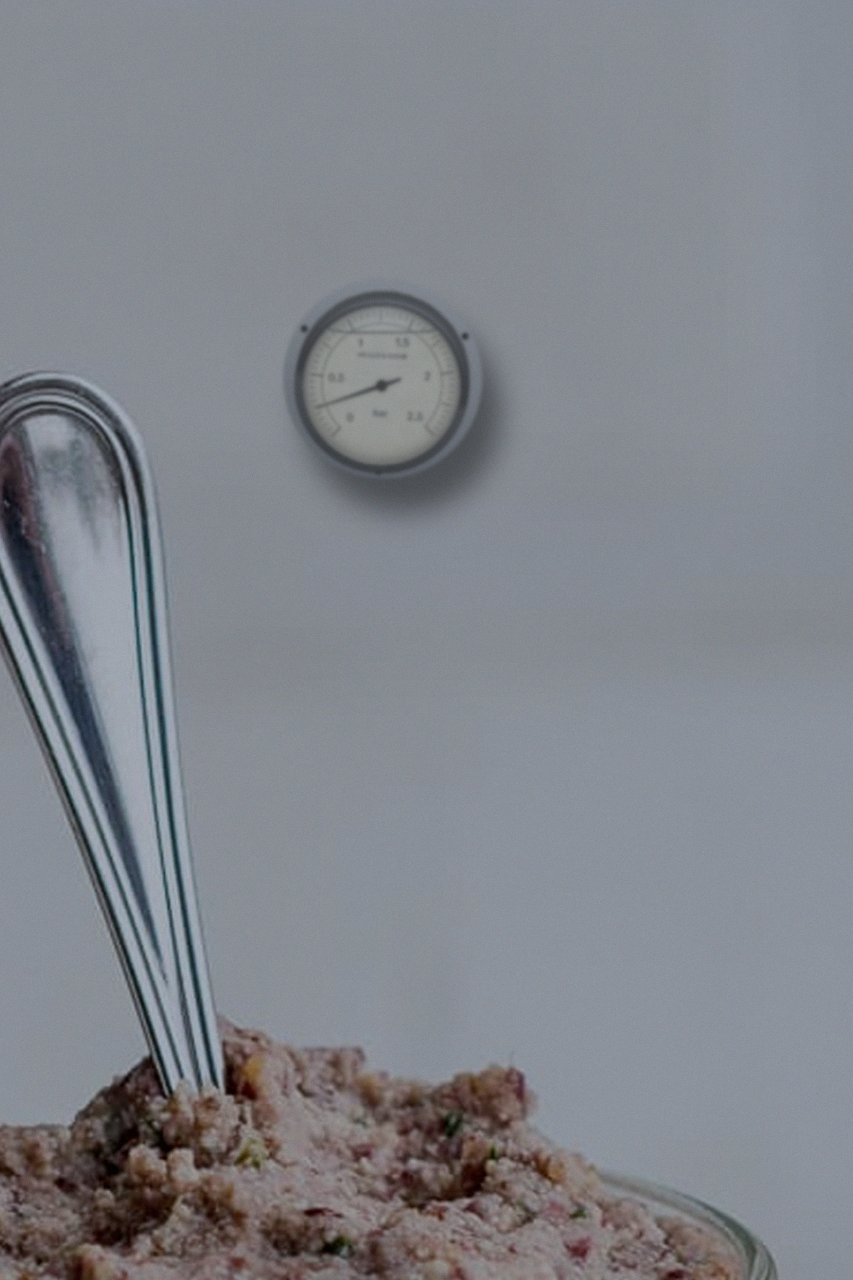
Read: 0.25 bar
